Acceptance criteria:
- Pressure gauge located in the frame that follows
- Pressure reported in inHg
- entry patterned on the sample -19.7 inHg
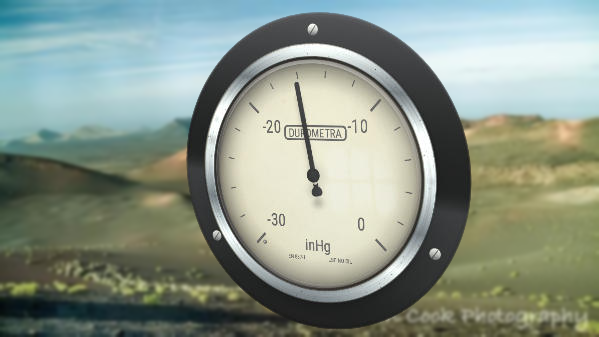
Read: -16 inHg
